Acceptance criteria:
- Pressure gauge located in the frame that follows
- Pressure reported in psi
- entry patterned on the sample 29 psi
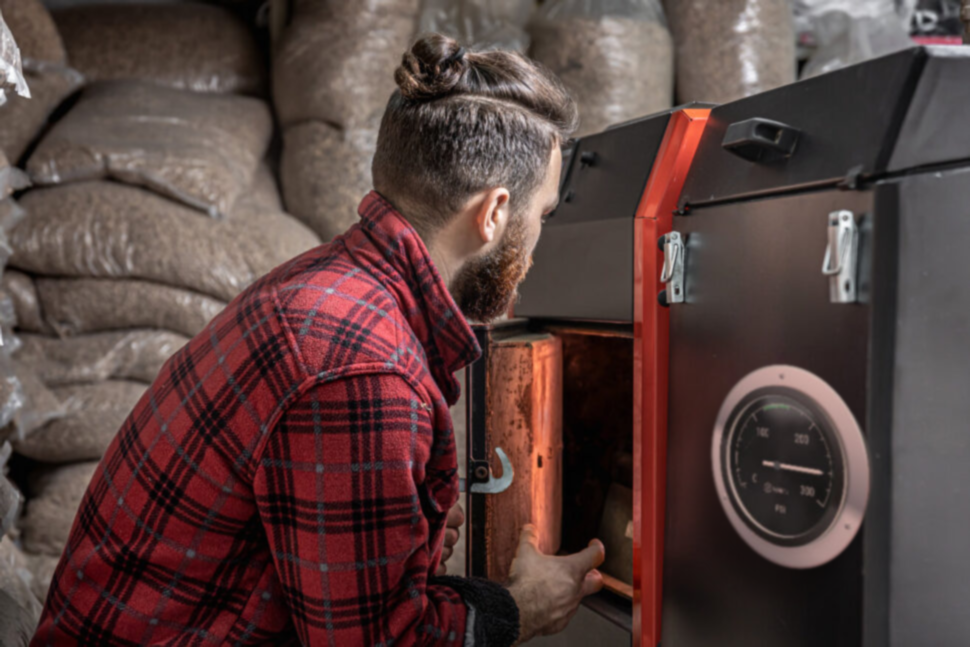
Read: 260 psi
